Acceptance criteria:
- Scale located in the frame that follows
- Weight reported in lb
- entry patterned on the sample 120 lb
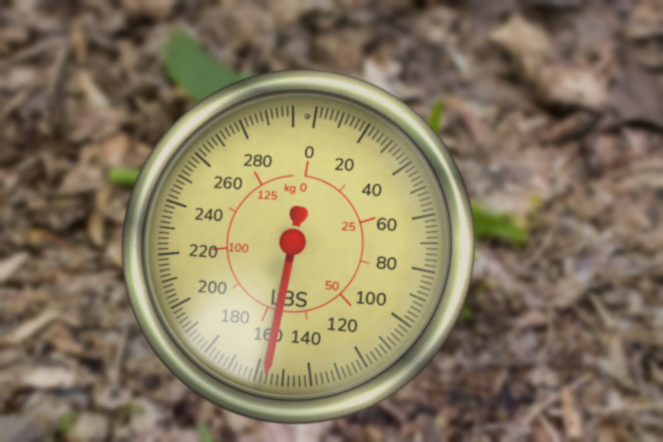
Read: 156 lb
